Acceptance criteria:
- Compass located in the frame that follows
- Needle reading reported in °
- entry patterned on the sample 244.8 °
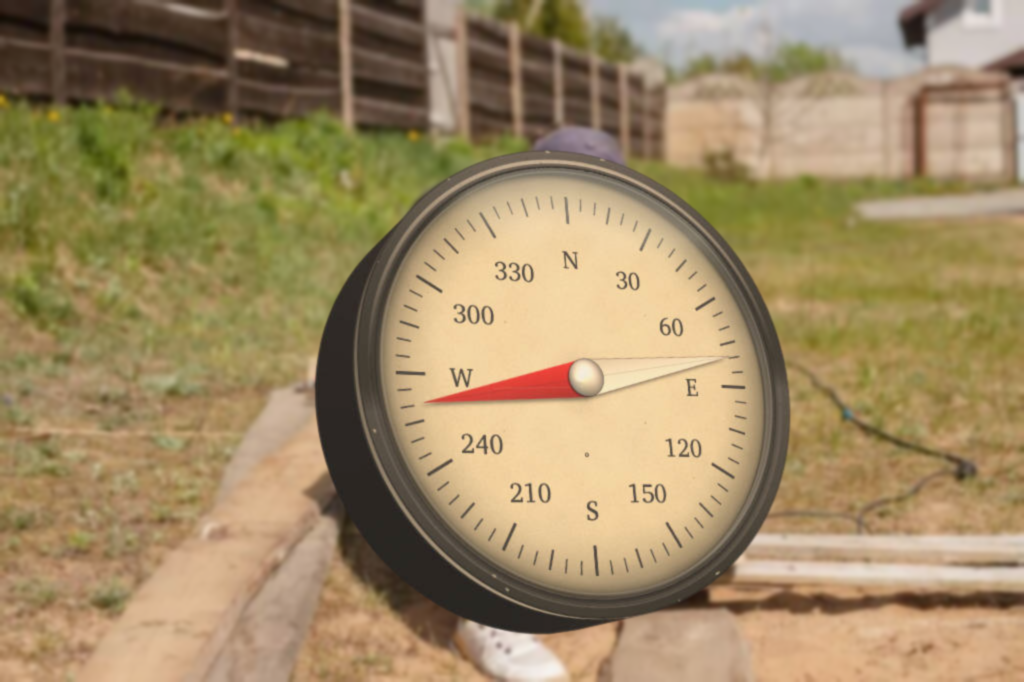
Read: 260 °
